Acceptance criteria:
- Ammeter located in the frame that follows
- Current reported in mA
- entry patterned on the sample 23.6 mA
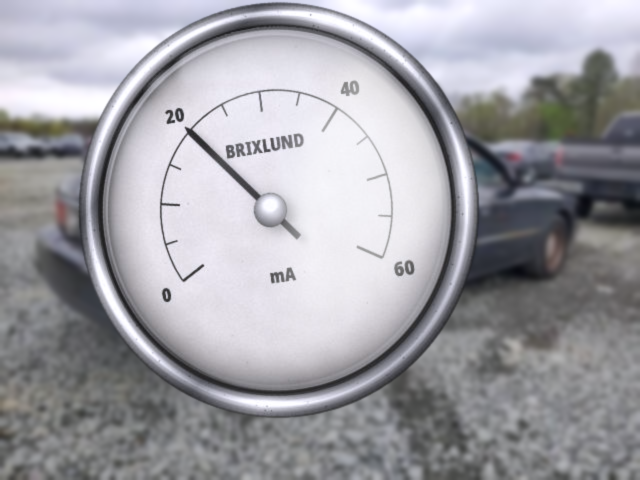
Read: 20 mA
